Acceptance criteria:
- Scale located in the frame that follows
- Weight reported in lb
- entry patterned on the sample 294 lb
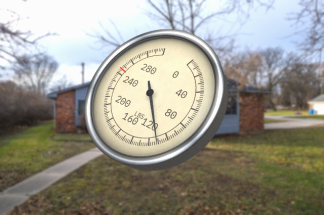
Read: 110 lb
